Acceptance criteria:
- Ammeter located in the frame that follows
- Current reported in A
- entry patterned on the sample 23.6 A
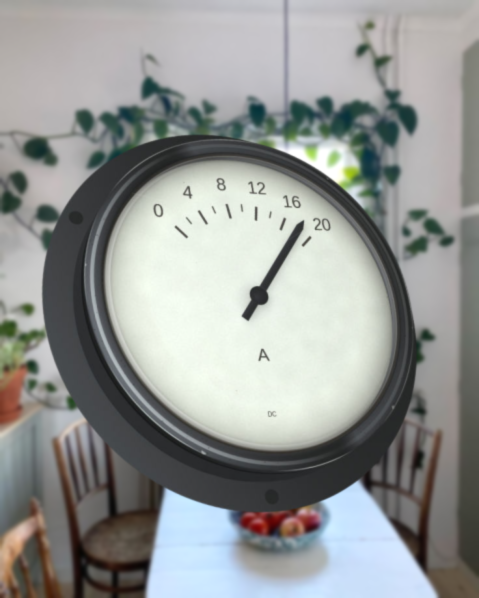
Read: 18 A
